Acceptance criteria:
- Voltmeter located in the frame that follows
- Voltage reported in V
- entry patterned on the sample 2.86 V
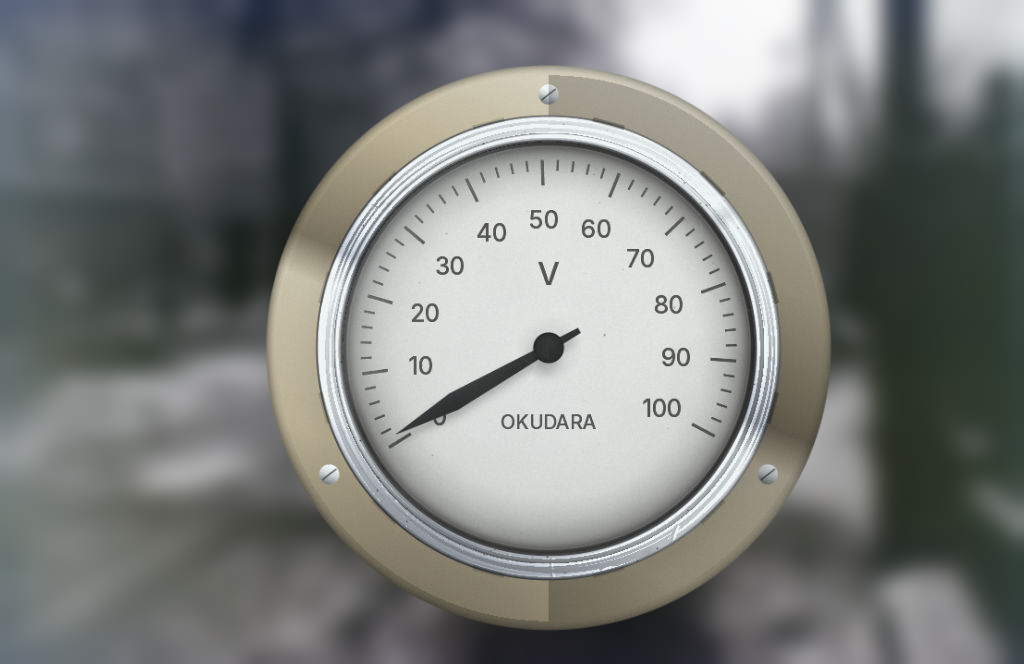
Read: 1 V
